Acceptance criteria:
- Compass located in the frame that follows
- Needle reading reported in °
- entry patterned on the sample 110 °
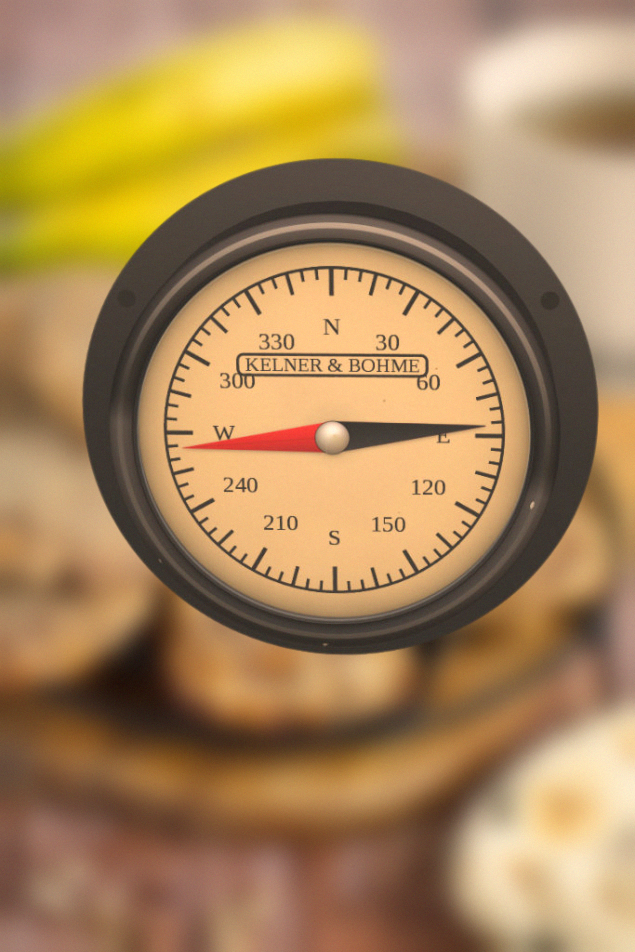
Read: 265 °
